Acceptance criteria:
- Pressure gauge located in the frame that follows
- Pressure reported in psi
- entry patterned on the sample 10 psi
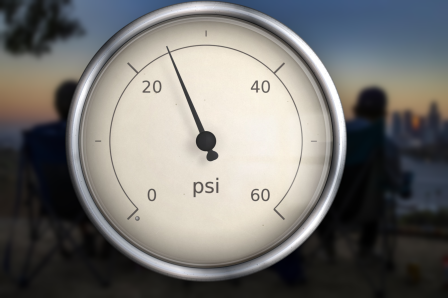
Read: 25 psi
